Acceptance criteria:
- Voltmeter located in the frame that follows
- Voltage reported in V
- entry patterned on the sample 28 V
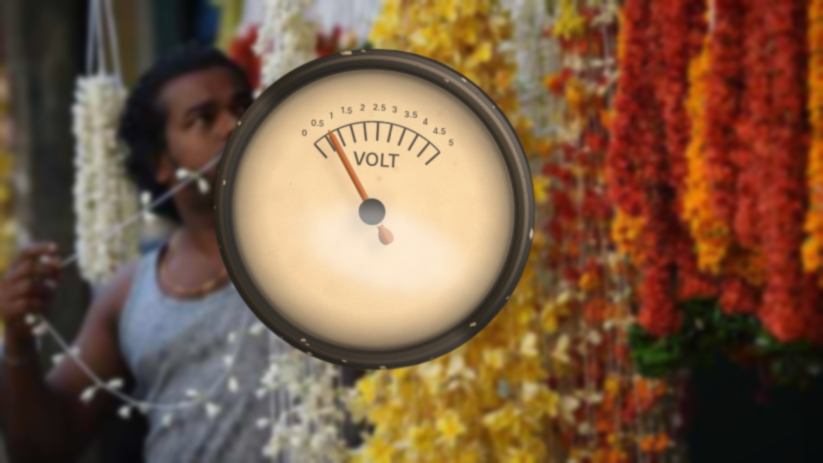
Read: 0.75 V
